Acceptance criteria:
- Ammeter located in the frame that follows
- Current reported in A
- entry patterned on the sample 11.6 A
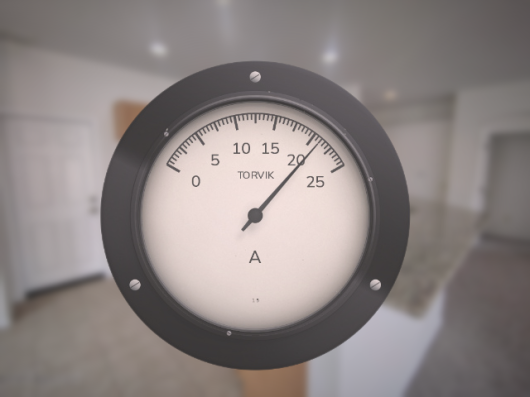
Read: 21 A
